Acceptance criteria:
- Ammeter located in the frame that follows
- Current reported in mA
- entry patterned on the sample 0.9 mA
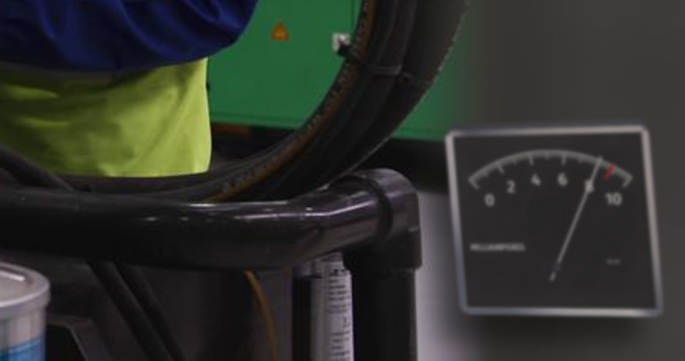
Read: 8 mA
